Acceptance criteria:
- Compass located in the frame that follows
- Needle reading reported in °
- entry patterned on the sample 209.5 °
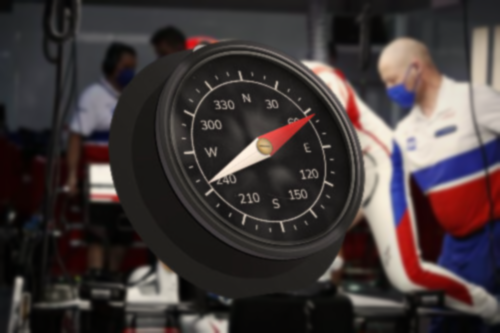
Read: 65 °
